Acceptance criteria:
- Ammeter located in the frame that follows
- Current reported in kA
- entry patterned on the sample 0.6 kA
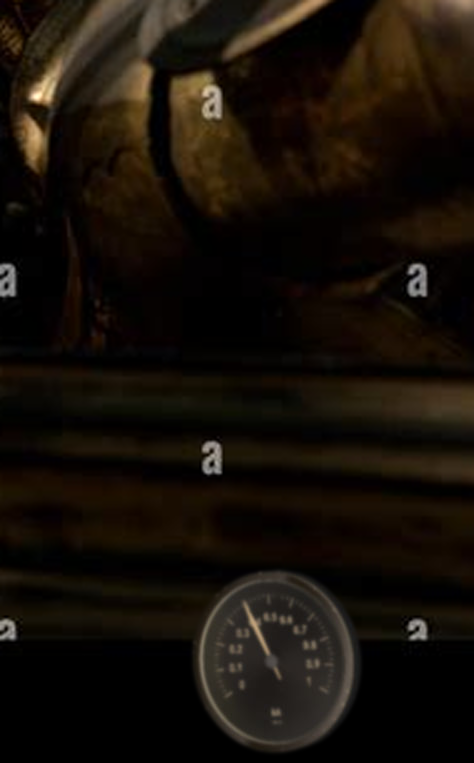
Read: 0.4 kA
